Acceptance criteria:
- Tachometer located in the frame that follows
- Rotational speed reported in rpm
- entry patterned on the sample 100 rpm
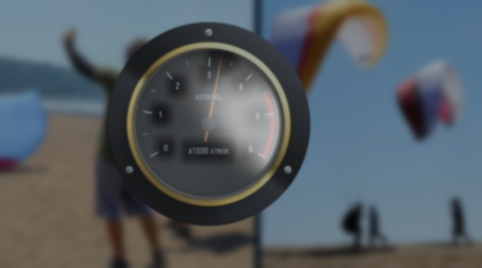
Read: 3250 rpm
